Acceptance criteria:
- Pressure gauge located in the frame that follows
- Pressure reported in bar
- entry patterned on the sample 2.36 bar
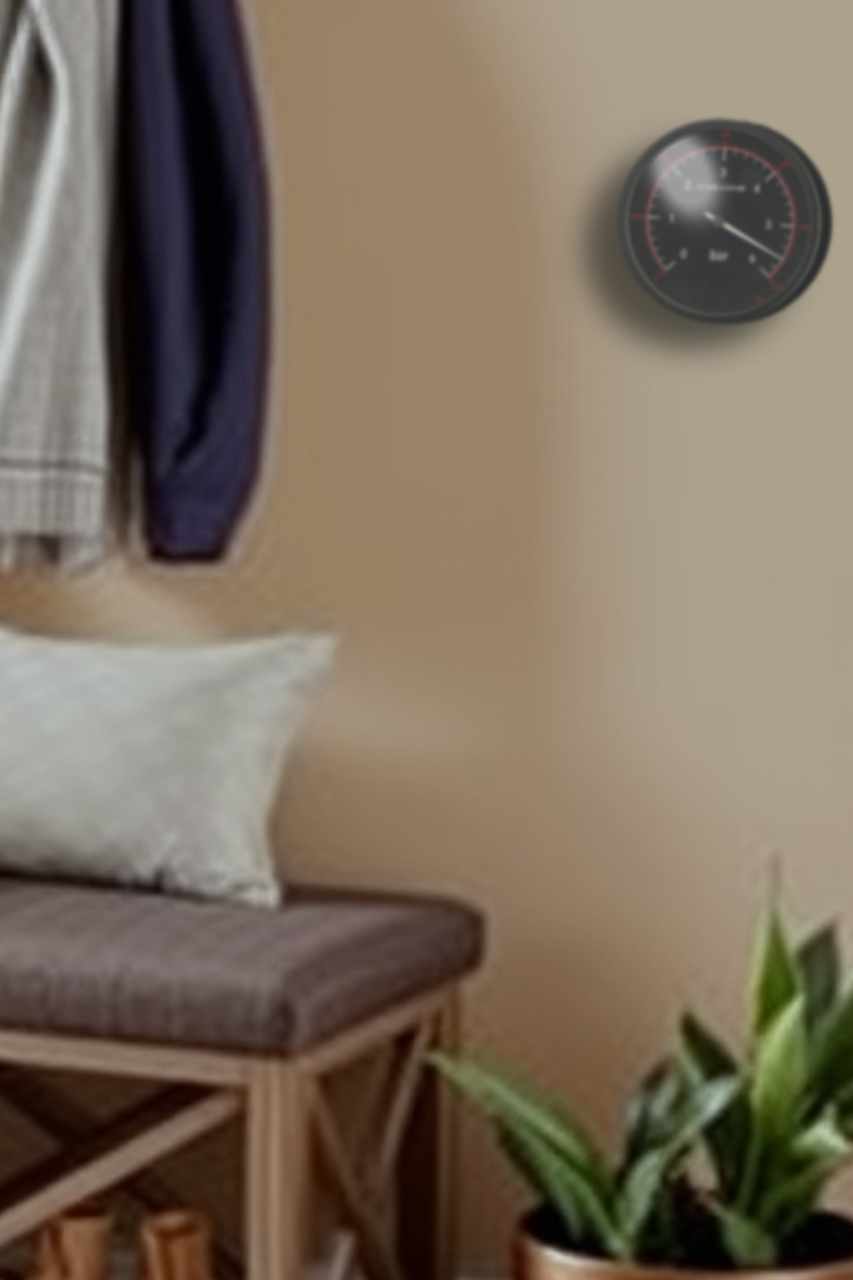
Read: 5.6 bar
